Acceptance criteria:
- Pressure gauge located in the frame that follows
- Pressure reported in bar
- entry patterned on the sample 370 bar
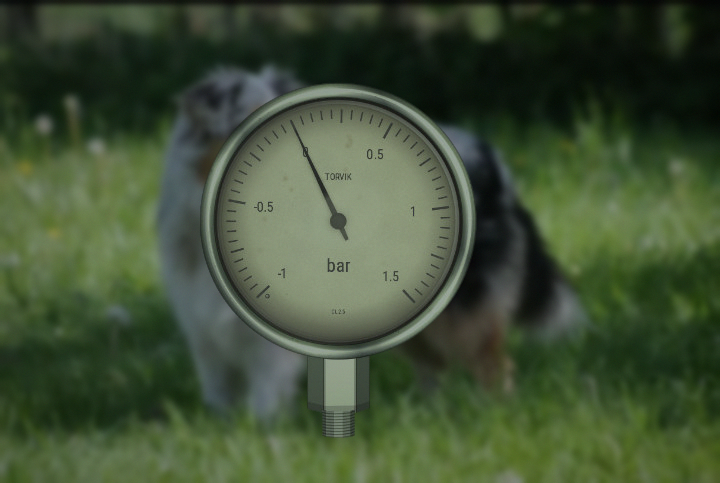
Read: 0 bar
